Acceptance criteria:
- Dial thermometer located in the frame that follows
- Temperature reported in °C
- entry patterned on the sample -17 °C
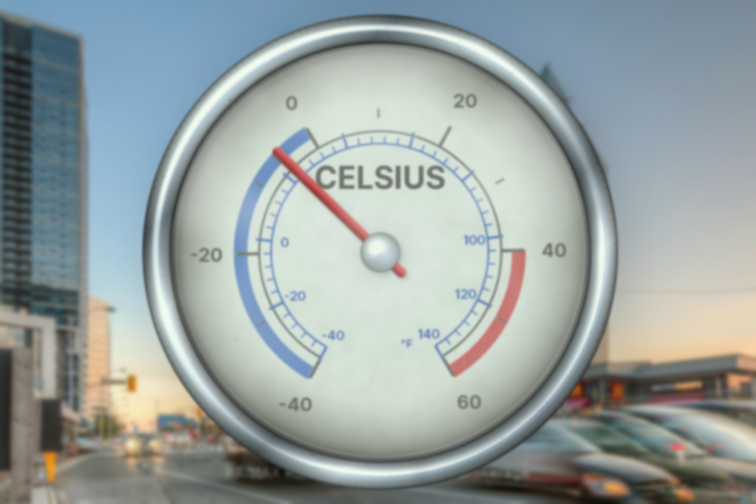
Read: -5 °C
